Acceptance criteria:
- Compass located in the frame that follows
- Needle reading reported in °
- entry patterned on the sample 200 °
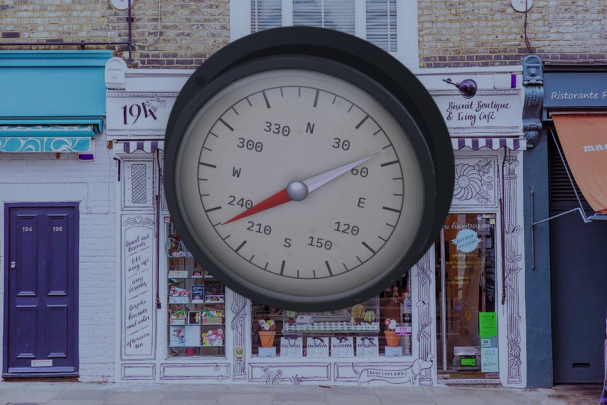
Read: 230 °
